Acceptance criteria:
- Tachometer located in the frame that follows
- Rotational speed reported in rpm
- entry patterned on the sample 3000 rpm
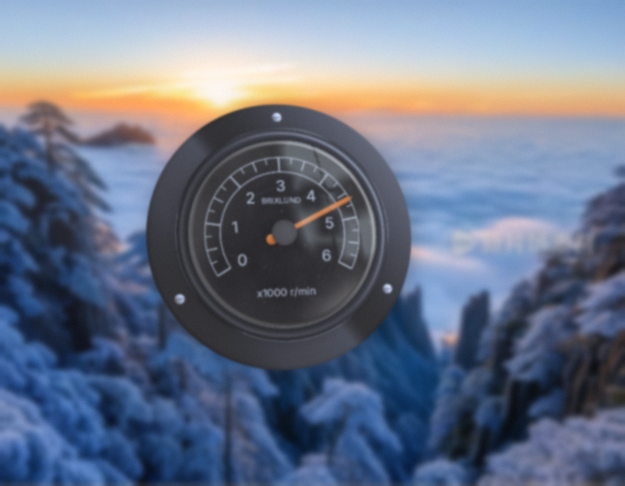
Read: 4625 rpm
